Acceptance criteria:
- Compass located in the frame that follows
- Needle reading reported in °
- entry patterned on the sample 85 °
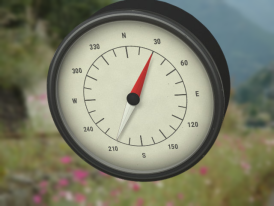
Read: 30 °
